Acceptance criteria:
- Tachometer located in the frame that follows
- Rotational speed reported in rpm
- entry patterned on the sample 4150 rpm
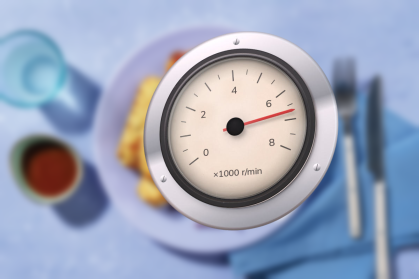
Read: 6750 rpm
